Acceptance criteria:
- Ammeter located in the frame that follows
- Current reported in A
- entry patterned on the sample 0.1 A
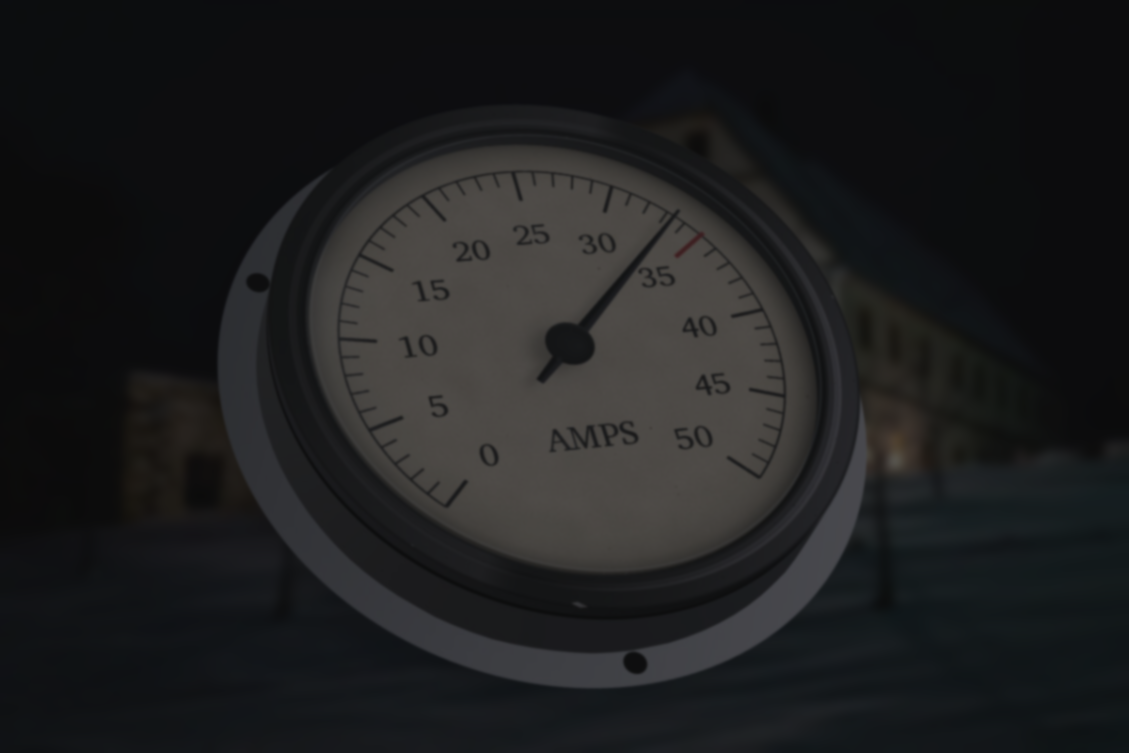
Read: 33.5 A
